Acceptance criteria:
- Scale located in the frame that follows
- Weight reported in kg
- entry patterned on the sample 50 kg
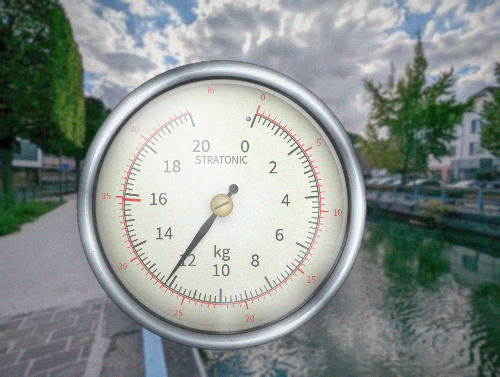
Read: 12.2 kg
